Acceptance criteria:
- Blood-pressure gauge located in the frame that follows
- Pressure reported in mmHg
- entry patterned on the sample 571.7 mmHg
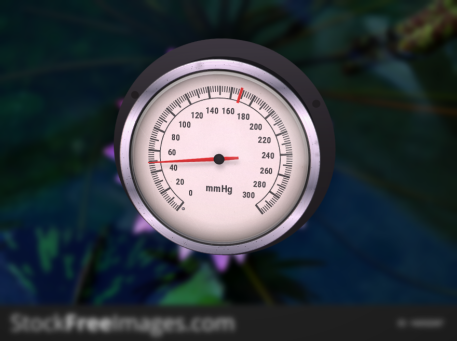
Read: 50 mmHg
